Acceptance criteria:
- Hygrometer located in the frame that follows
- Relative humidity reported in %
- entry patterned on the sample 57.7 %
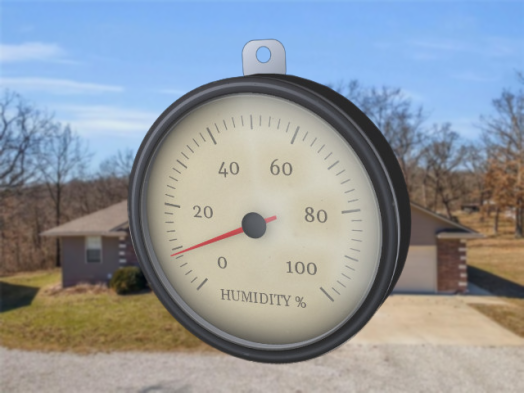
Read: 9 %
